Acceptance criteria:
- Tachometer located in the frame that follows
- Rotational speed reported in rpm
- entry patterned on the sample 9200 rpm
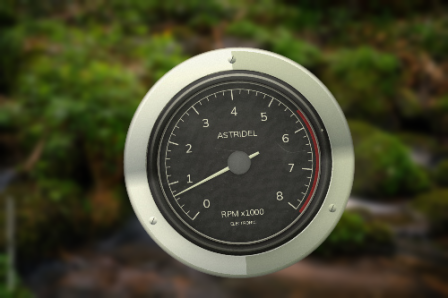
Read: 700 rpm
